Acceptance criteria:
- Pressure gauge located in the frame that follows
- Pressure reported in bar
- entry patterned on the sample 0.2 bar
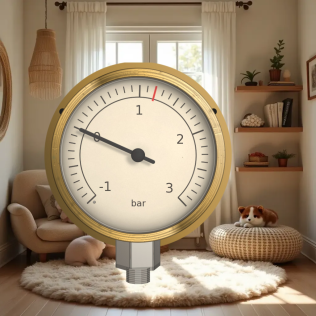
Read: 0 bar
